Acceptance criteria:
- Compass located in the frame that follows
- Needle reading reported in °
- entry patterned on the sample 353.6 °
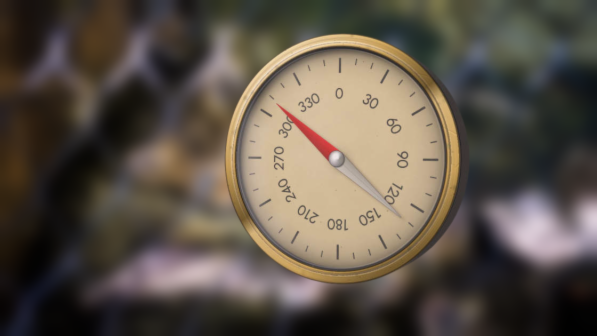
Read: 310 °
